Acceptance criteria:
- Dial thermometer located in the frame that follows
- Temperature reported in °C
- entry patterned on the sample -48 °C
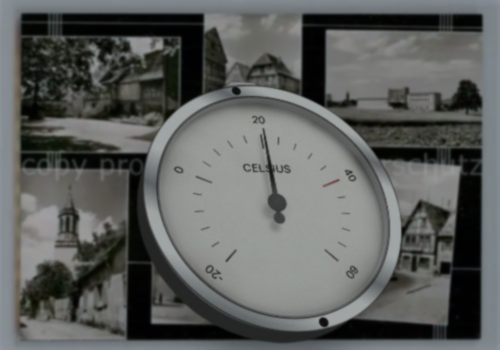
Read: 20 °C
